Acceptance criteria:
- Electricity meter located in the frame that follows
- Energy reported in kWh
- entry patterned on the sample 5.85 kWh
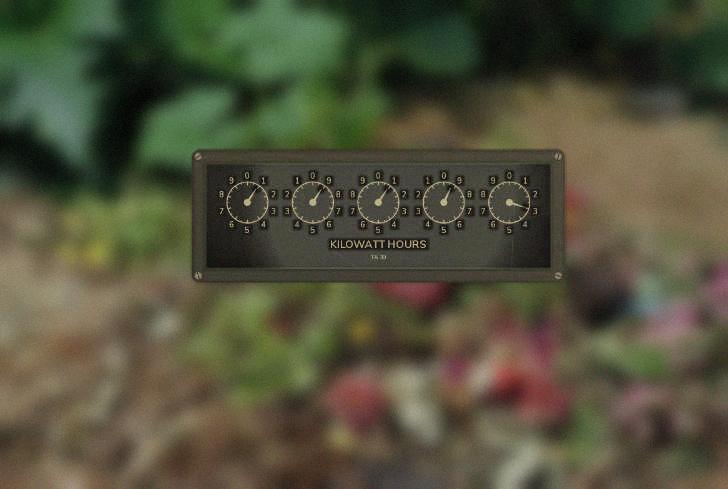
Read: 9093 kWh
